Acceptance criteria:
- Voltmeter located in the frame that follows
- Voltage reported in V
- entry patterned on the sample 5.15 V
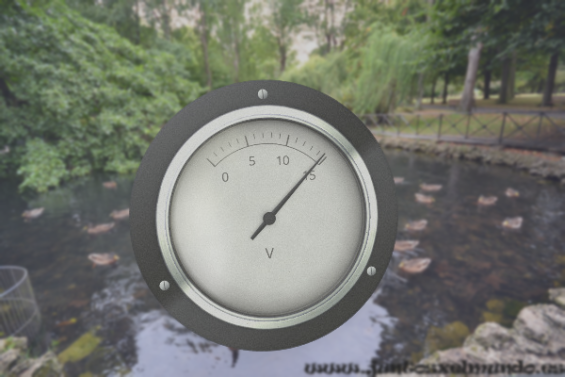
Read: 14.5 V
